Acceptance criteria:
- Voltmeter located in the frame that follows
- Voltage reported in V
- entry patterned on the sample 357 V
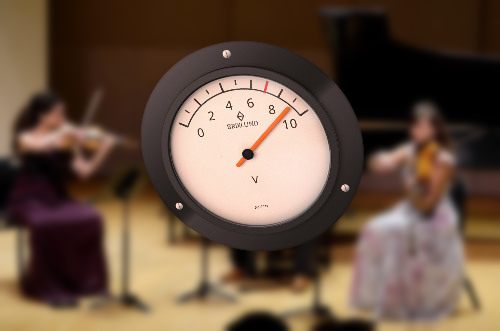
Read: 9 V
